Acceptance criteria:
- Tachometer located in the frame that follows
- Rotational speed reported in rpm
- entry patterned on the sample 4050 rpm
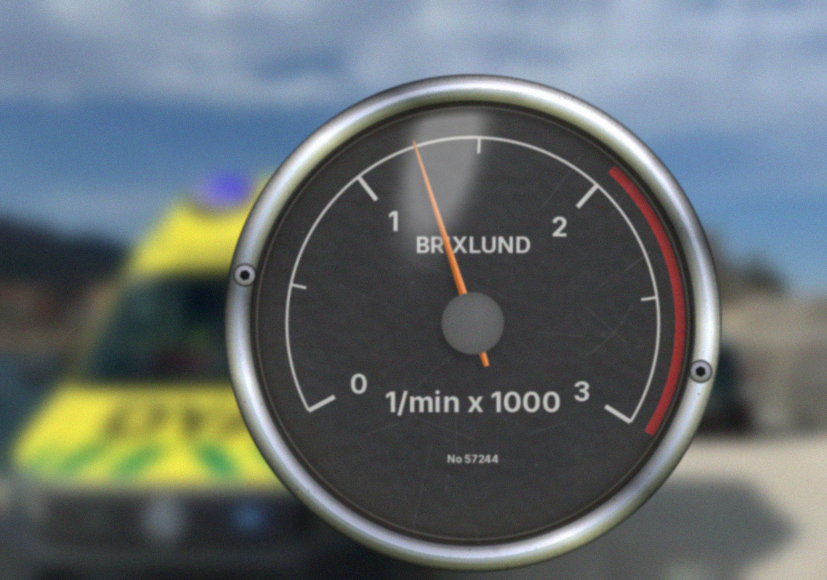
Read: 1250 rpm
